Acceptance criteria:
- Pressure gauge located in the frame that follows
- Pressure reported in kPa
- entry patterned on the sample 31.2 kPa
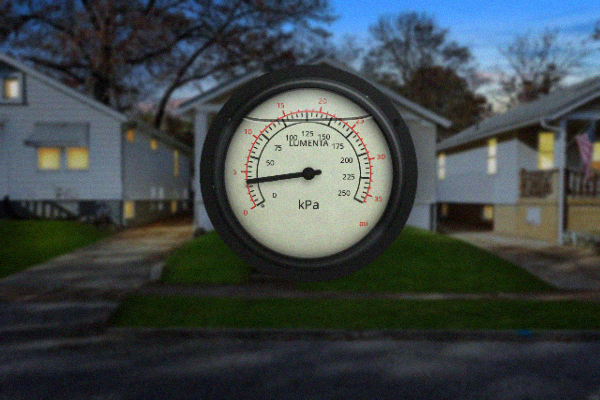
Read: 25 kPa
